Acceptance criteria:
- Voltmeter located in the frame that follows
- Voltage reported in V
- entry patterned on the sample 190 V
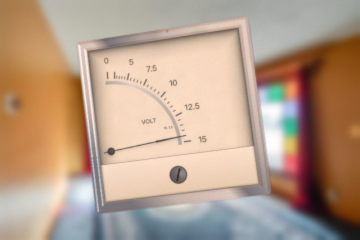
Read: 14.5 V
